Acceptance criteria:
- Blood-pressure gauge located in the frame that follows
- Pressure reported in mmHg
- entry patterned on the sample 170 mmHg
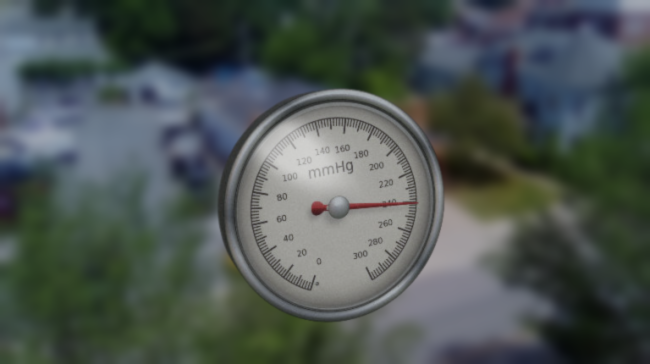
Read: 240 mmHg
